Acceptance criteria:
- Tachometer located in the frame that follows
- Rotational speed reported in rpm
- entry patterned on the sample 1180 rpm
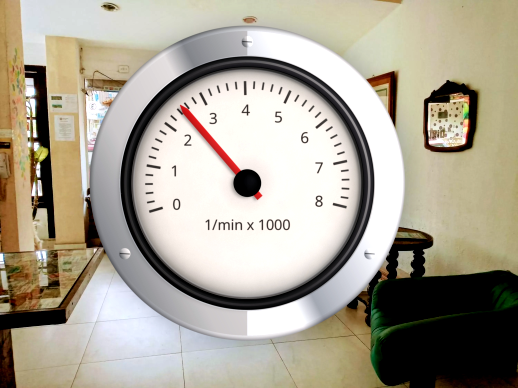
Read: 2500 rpm
